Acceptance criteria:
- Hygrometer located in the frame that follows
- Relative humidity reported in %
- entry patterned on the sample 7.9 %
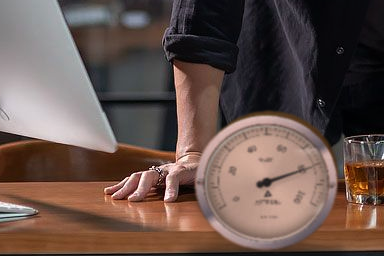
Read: 80 %
